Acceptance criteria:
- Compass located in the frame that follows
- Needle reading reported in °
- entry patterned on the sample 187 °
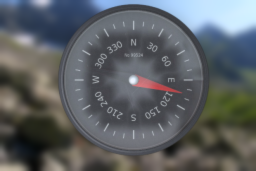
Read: 105 °
